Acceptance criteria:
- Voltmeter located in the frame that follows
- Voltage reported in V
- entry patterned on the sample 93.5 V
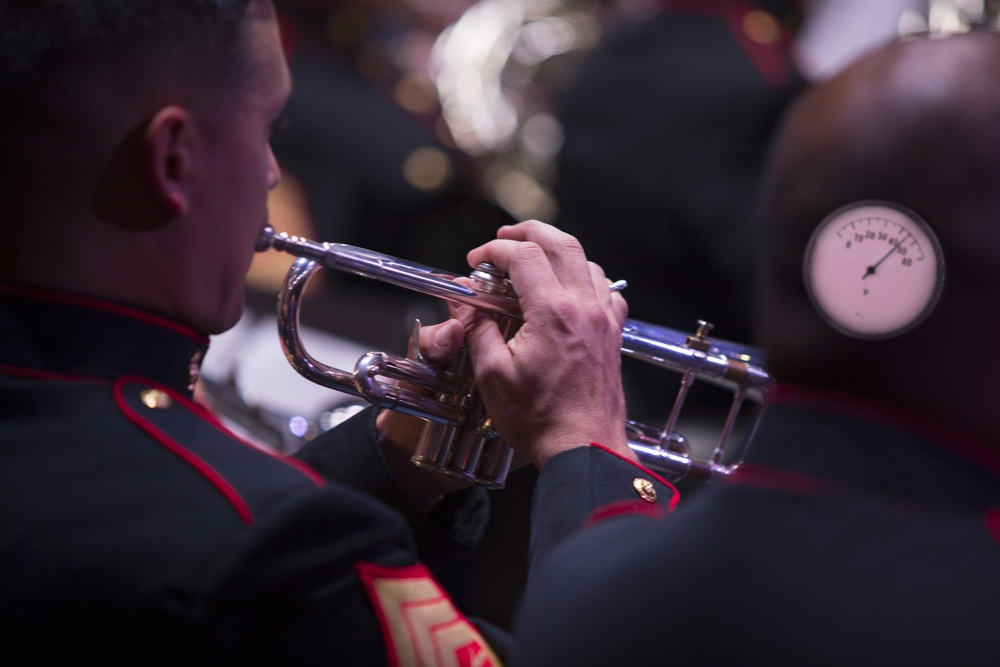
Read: 45 V
